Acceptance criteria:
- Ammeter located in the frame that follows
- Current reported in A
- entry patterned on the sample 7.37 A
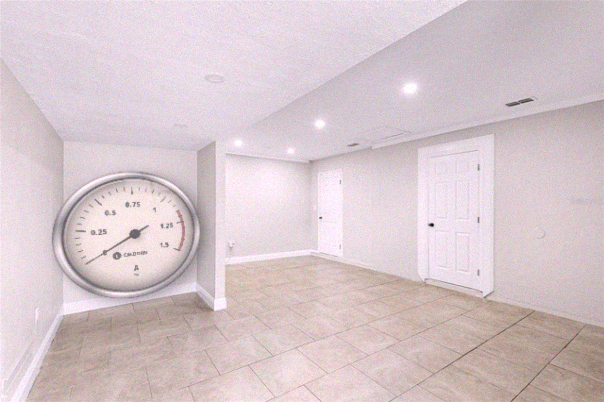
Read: 0 A
